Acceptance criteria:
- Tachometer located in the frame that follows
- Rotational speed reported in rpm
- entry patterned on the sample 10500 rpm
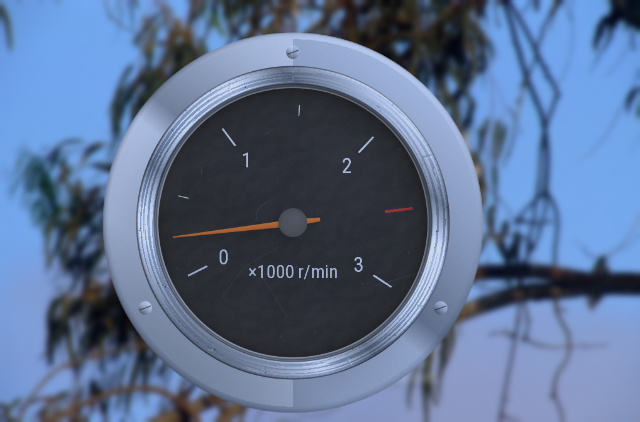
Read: 250 rpm
